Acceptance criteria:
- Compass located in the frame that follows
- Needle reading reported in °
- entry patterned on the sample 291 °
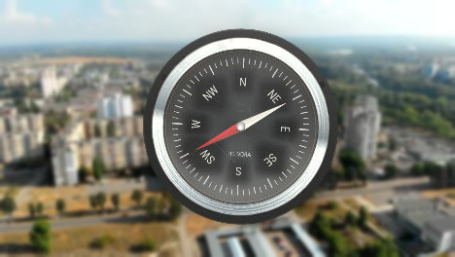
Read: 240 °
